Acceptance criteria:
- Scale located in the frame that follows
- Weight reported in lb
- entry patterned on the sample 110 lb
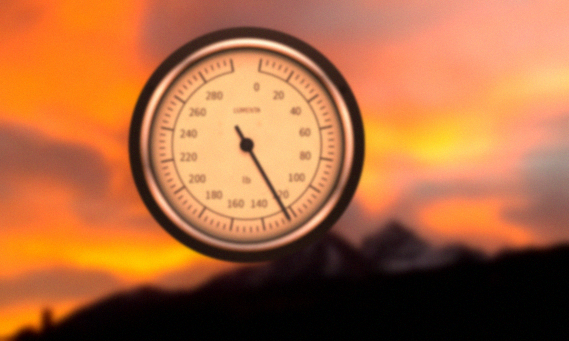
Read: 124 lb
